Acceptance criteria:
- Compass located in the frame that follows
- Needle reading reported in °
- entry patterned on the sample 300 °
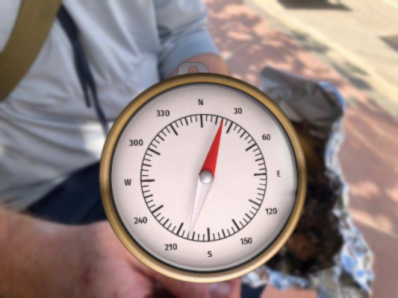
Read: 20 °
